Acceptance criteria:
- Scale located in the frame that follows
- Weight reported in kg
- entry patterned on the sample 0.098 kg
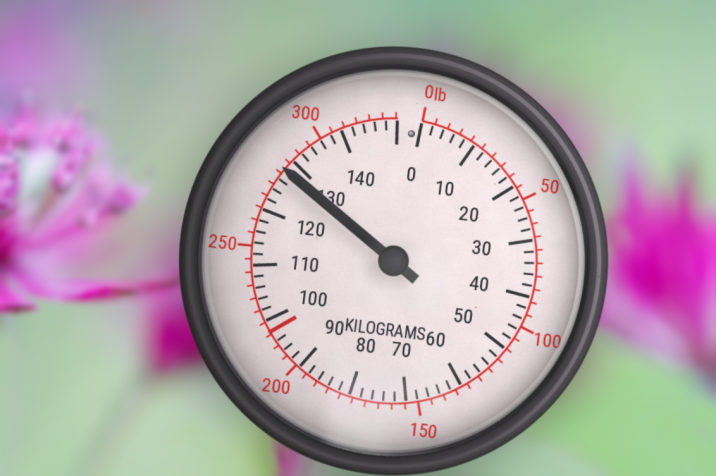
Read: 128 kg
